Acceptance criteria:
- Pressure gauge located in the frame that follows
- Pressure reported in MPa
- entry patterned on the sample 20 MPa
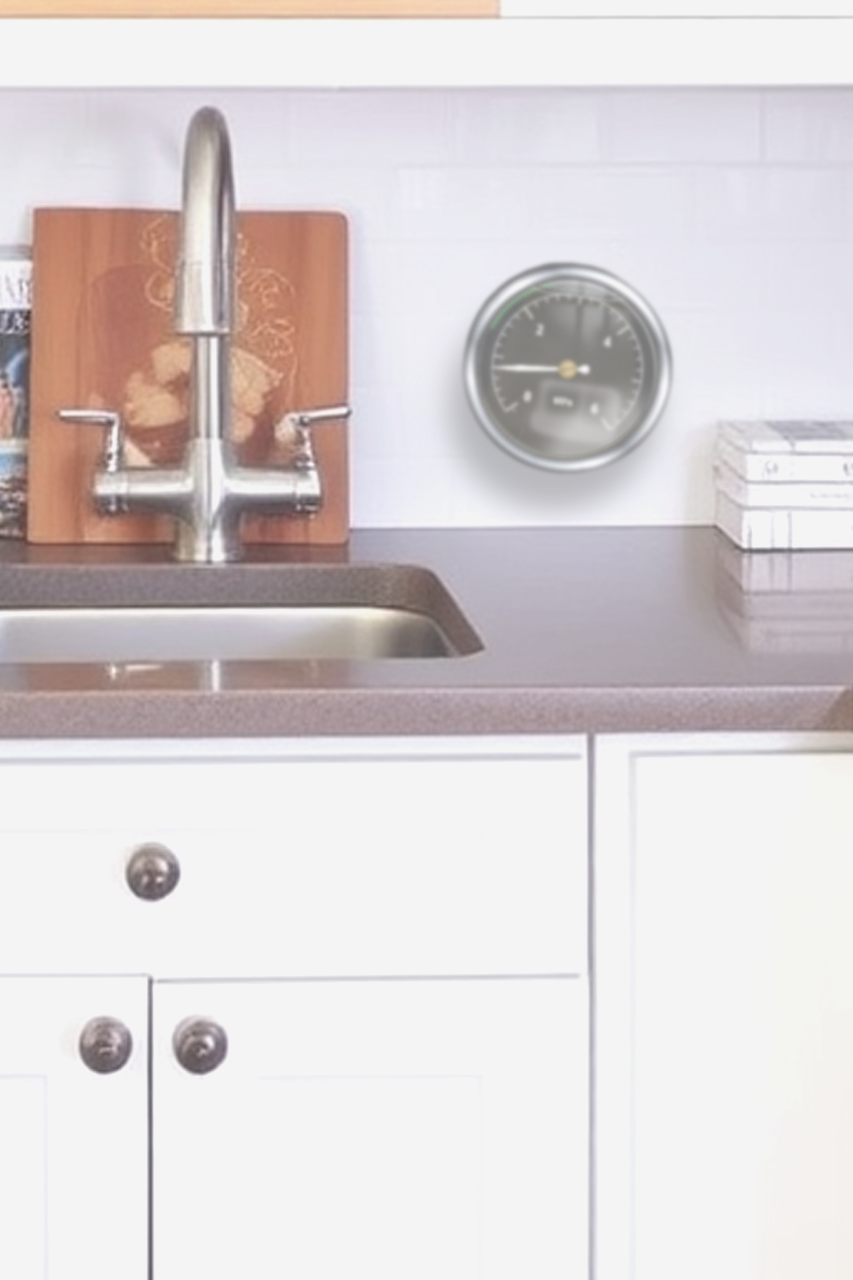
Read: 0.8 MPa
